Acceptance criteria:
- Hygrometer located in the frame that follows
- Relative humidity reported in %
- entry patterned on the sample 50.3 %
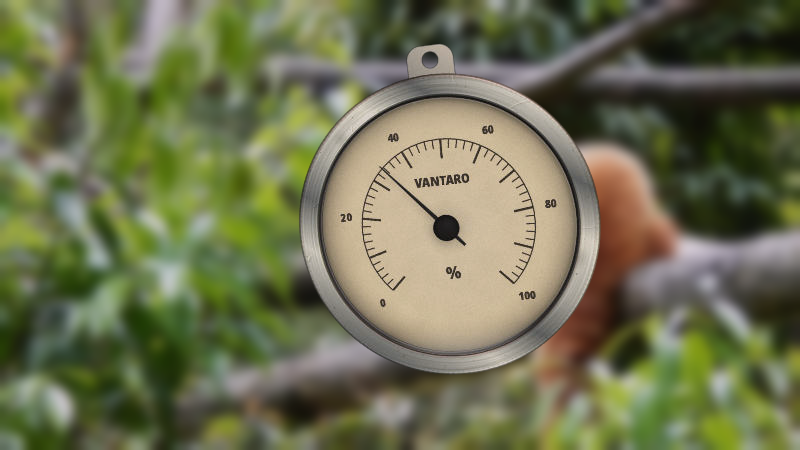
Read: 34 %
